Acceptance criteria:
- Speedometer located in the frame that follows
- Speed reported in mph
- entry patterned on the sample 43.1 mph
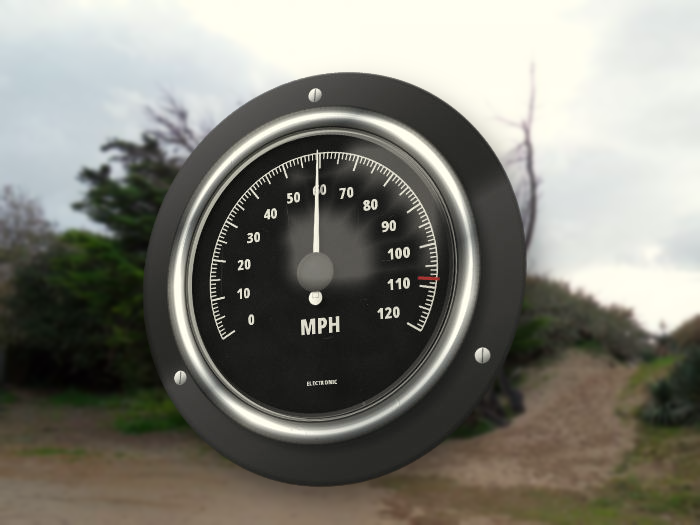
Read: 60 mph
